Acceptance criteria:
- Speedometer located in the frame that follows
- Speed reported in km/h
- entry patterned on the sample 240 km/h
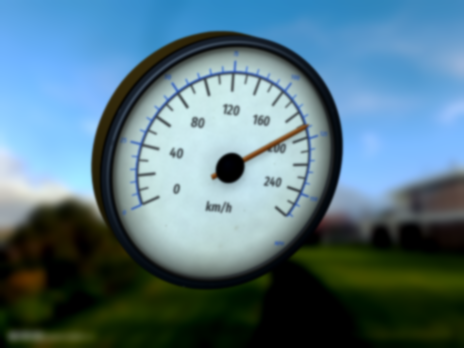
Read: 190 km/h
